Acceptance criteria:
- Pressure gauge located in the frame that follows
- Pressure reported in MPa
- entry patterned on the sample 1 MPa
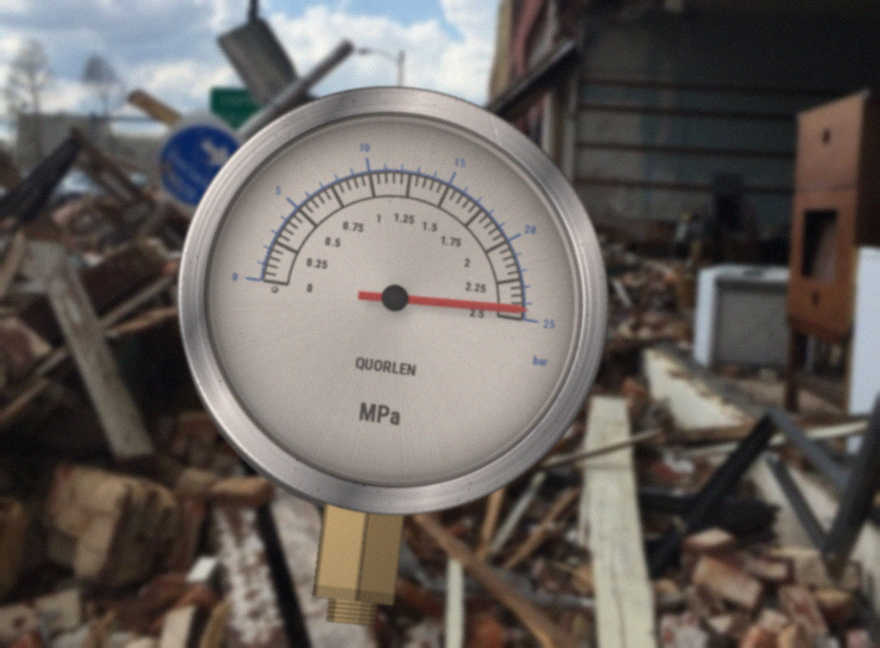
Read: 2.45 MPa
